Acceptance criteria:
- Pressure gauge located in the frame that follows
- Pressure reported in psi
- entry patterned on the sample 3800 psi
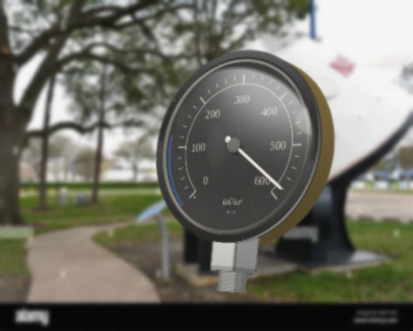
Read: 580 psi
